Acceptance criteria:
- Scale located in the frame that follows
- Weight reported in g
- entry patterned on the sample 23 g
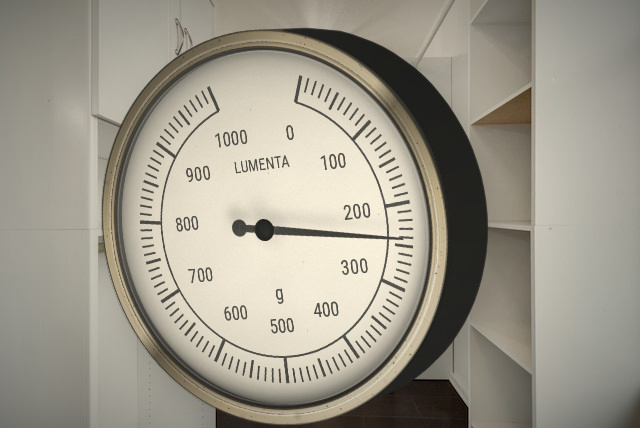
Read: 240 g
